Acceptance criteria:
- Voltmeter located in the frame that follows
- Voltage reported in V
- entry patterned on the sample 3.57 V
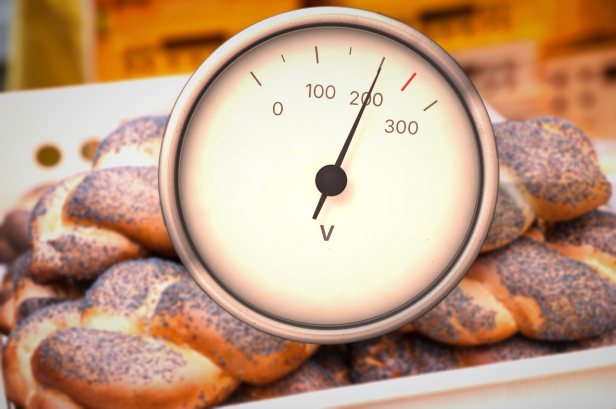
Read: 200 V
